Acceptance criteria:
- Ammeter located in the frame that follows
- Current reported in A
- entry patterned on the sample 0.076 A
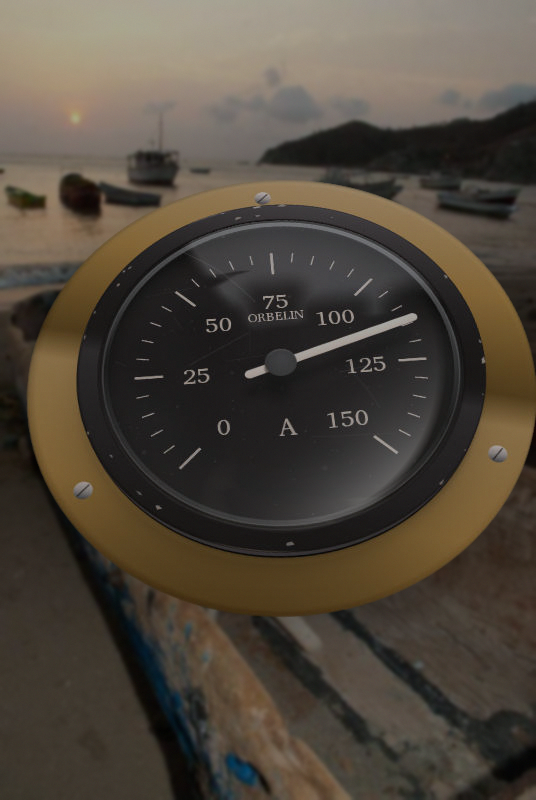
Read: 115 A
